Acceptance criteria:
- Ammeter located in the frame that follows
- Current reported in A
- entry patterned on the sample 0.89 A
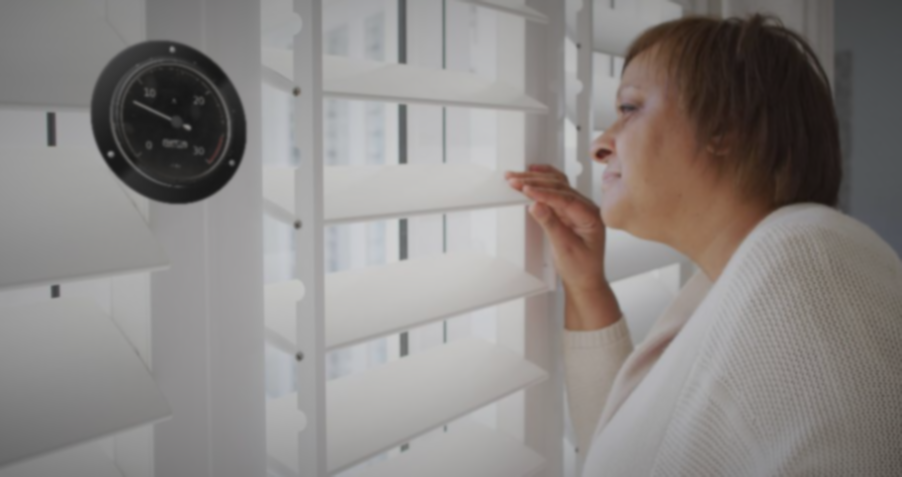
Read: 7 A
